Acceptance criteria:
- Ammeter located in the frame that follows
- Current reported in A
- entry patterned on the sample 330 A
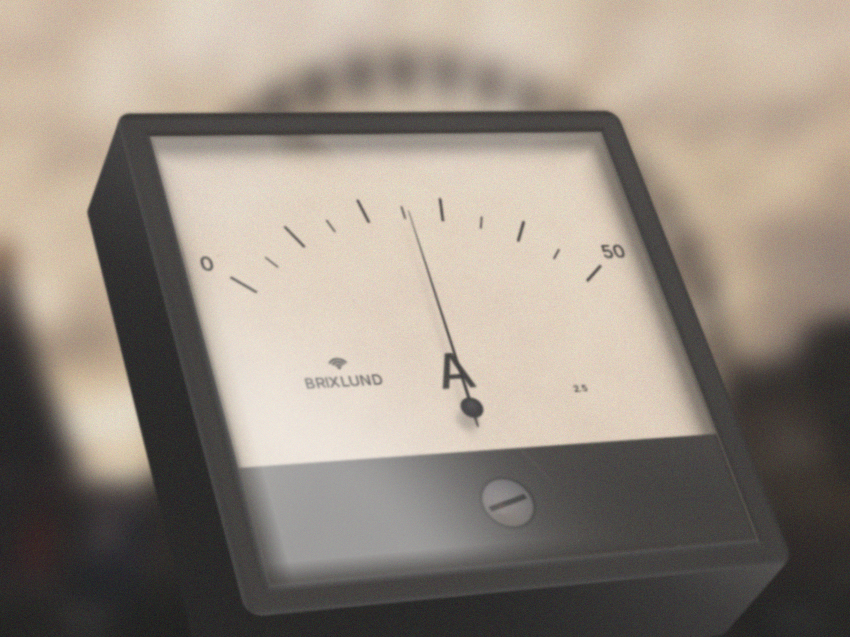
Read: 25 A
